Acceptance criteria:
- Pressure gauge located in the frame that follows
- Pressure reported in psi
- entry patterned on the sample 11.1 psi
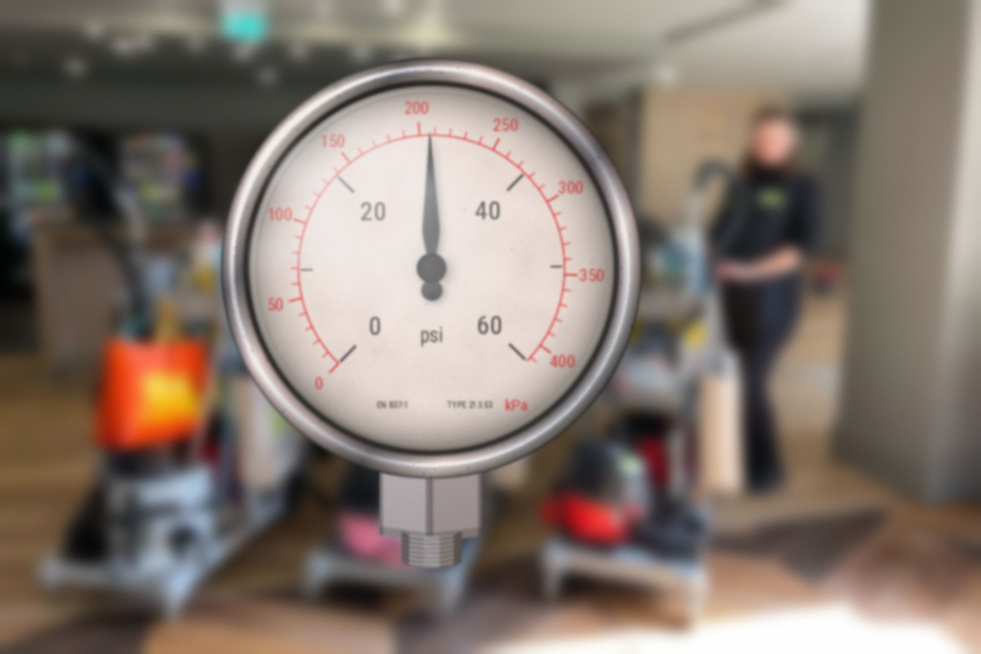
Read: 30 psi
